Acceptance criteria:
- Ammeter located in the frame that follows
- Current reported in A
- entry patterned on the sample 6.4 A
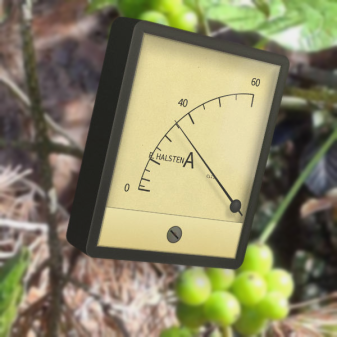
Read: 35 A
